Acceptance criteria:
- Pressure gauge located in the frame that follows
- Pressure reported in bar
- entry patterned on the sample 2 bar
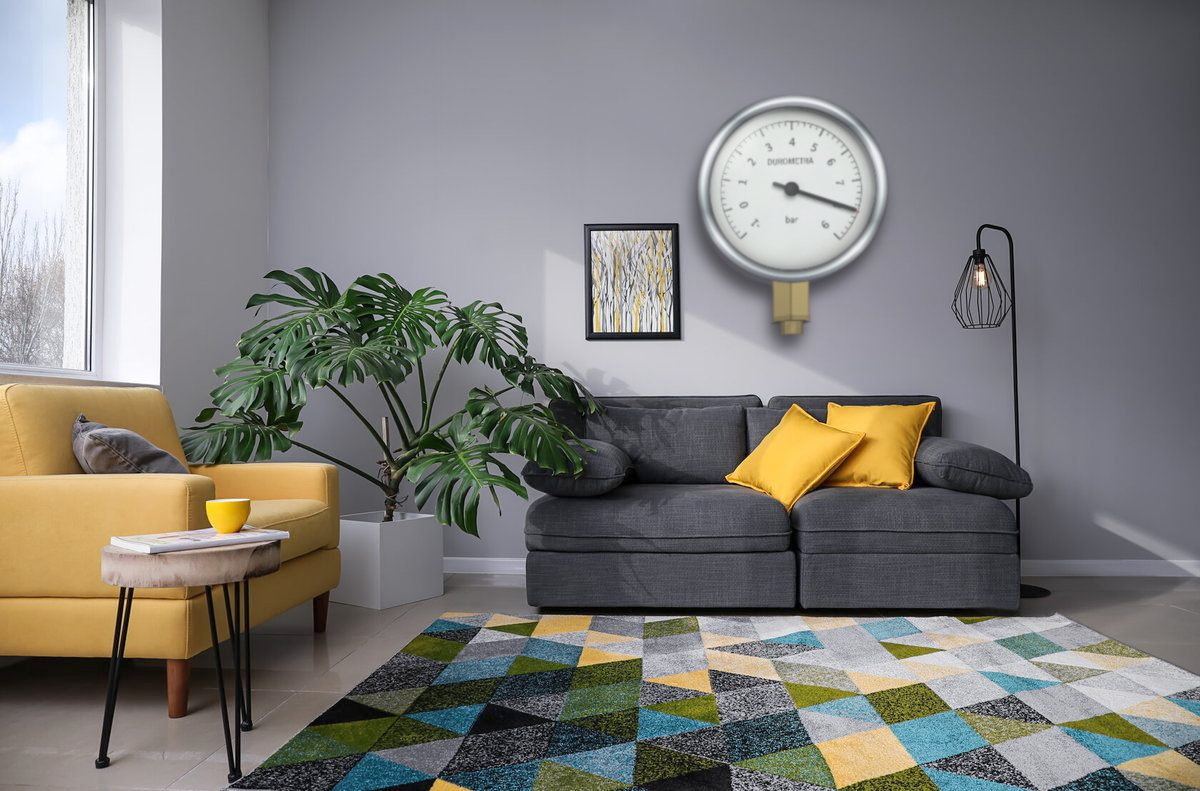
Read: 8 bar
